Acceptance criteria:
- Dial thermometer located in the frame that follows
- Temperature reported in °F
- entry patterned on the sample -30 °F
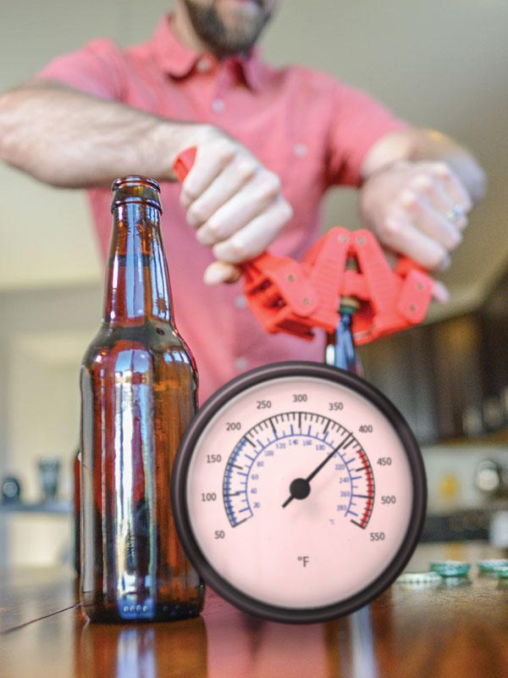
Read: 390 °F
